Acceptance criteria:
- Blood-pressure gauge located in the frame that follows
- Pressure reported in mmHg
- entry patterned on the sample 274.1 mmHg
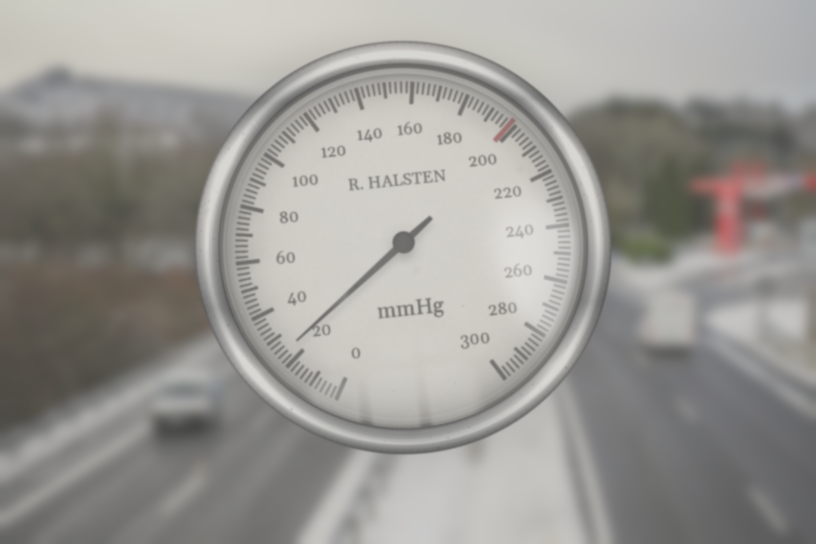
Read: 24 mmHg
